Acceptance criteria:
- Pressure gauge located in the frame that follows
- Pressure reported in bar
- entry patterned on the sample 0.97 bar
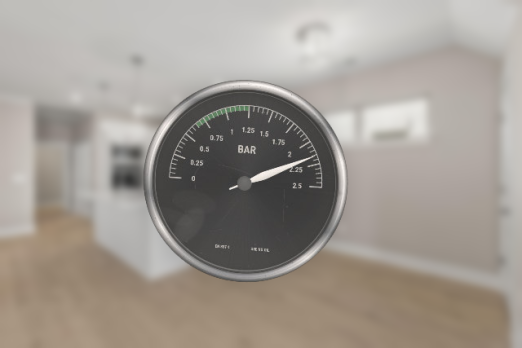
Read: 2.15 bar
